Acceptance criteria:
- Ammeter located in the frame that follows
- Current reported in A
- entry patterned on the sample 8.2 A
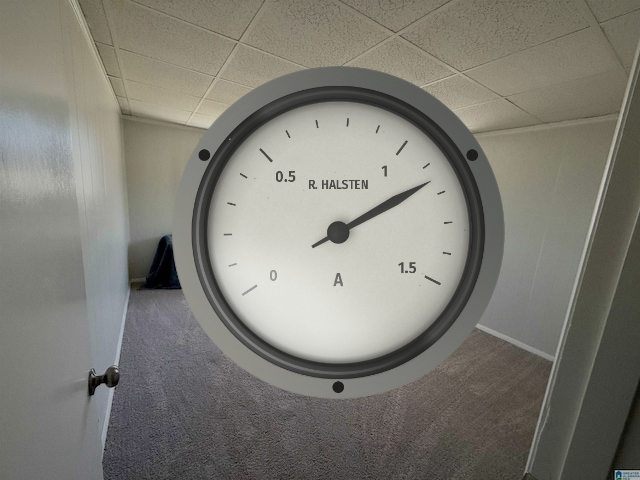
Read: 1.15 A
